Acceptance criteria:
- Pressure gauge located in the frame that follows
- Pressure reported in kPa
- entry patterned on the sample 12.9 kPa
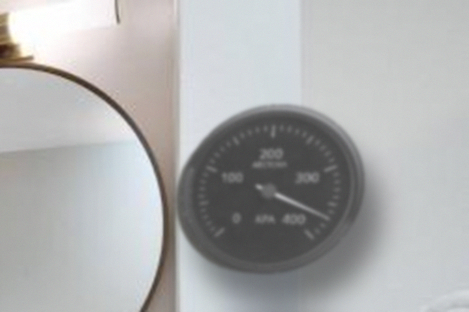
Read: 370 kPa
